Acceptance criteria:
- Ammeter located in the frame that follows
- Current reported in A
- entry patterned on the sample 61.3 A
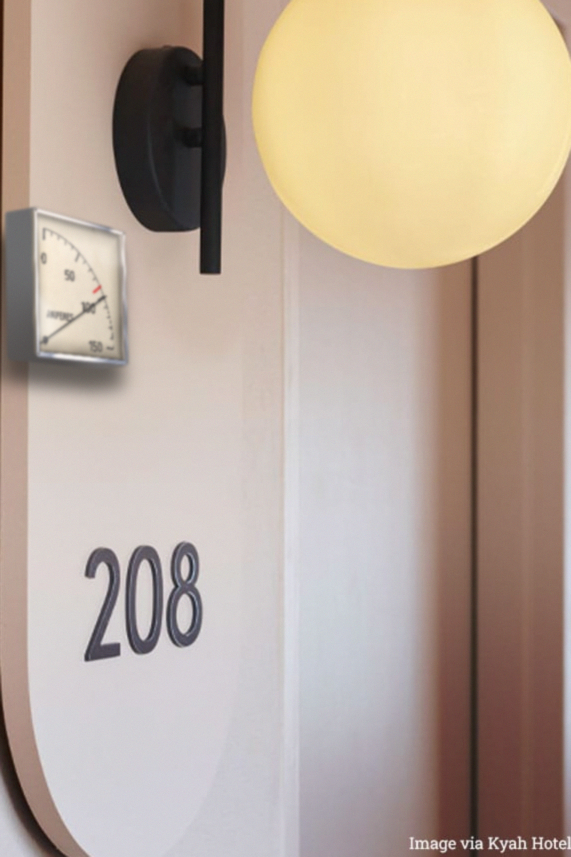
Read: 100 A
